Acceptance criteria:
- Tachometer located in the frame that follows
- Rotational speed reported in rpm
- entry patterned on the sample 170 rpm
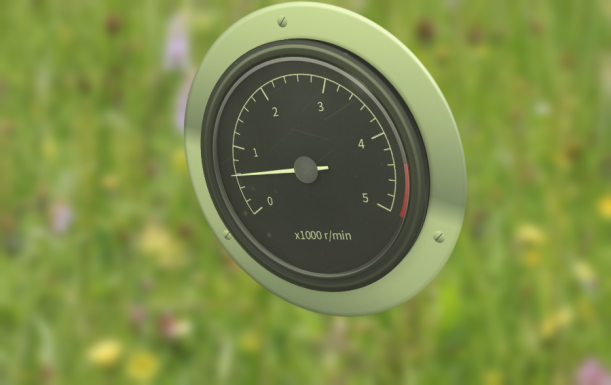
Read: 600 rpm
